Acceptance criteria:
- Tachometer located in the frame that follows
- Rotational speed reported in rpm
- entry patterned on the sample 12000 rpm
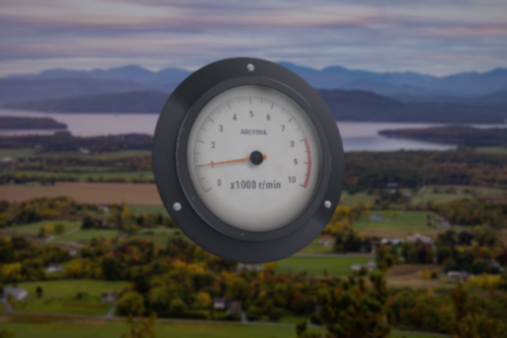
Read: 1000 rpm
